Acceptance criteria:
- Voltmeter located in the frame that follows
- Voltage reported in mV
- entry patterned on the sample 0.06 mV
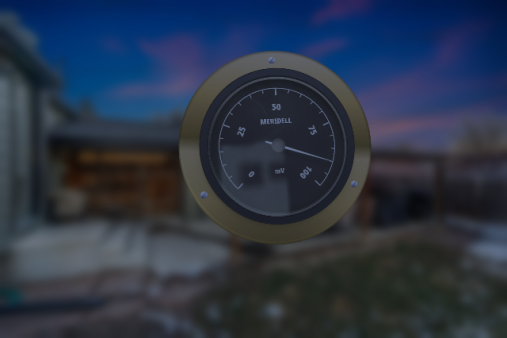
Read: 90 mV
